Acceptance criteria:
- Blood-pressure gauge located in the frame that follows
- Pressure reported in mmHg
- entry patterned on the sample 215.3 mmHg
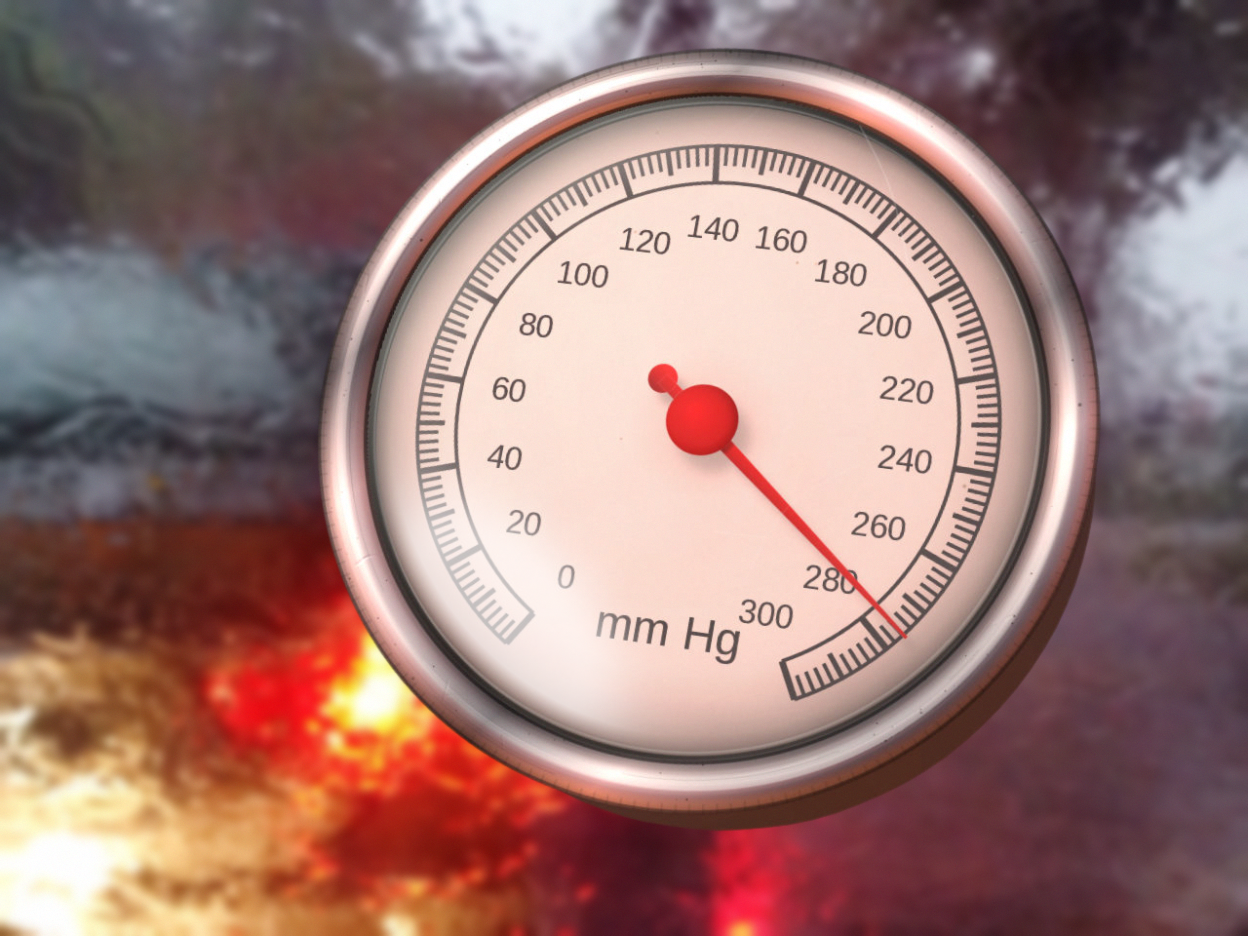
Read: 276 mmHg
